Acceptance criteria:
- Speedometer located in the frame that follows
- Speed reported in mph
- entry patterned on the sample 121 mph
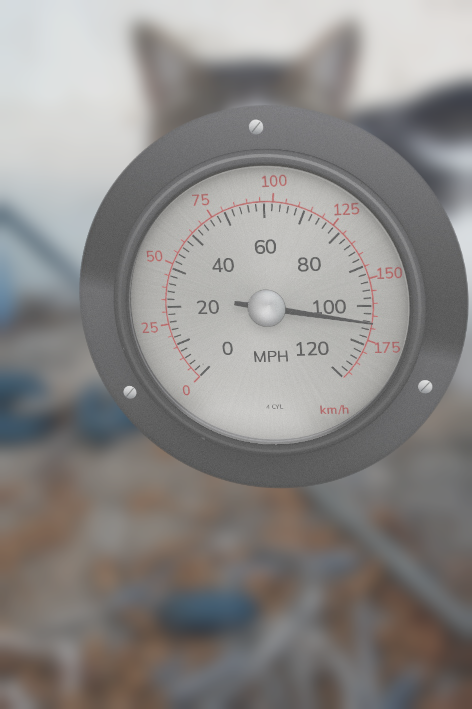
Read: 104 mph
